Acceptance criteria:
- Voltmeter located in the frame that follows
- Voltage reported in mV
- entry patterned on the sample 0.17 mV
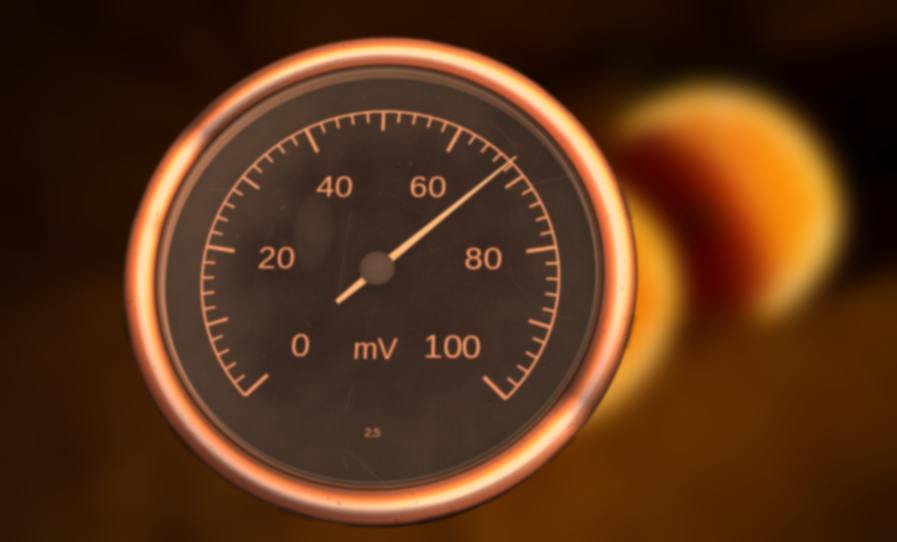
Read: 68 mV
